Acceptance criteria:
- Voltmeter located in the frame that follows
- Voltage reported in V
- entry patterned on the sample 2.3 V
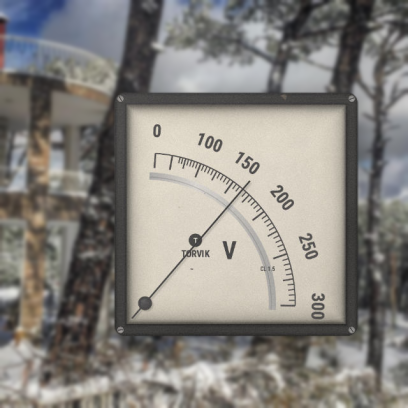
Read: 165 V
